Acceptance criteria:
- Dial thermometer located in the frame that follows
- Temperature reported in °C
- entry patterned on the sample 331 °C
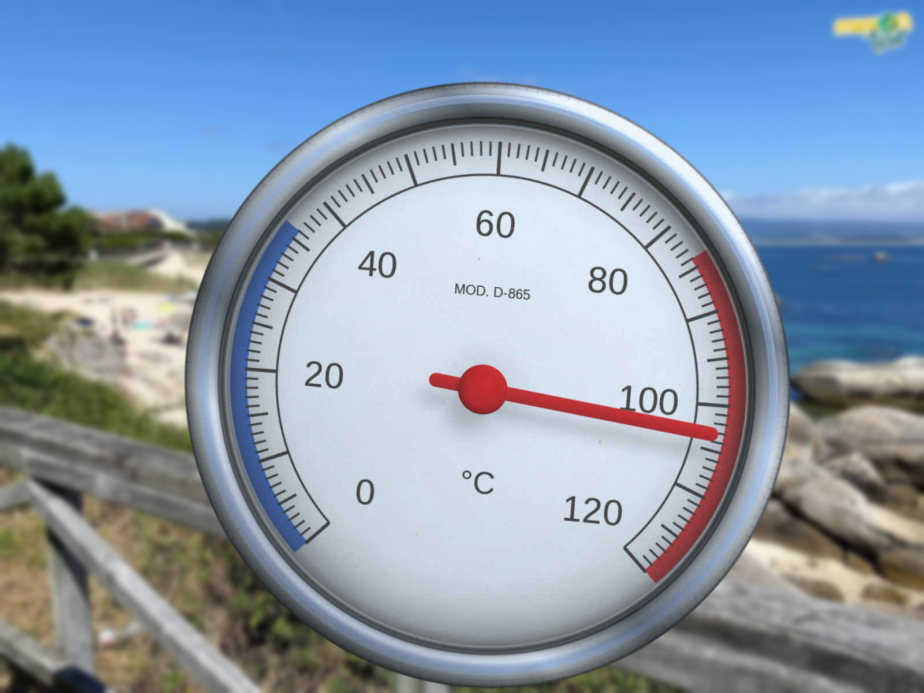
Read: 103 °C
